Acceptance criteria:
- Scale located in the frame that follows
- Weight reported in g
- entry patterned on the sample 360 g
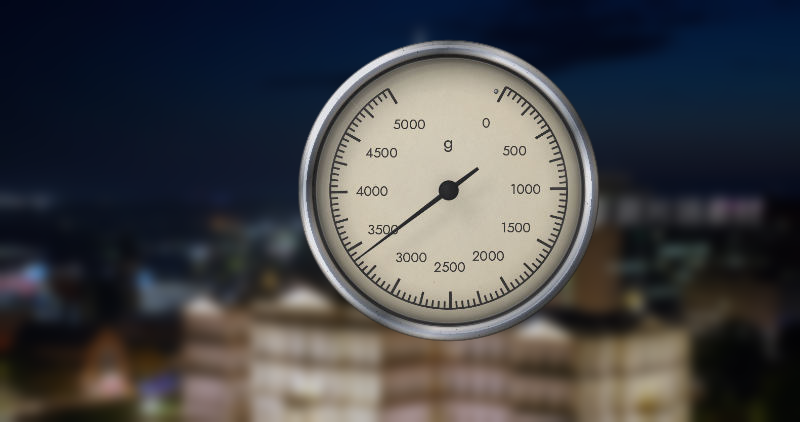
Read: 3400 g
